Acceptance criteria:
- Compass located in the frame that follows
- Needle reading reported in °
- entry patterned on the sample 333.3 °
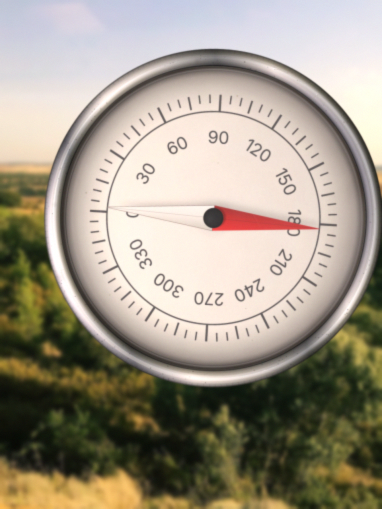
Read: 182.5 °
